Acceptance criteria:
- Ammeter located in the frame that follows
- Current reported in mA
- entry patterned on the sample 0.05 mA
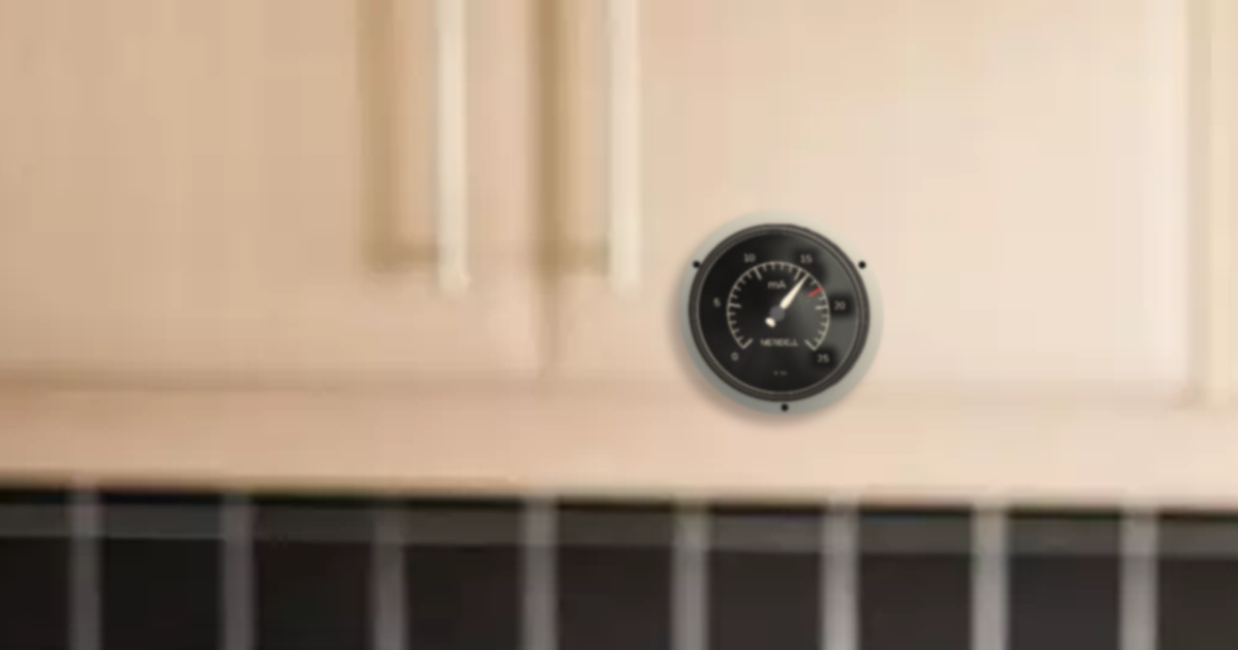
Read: 16 mA
